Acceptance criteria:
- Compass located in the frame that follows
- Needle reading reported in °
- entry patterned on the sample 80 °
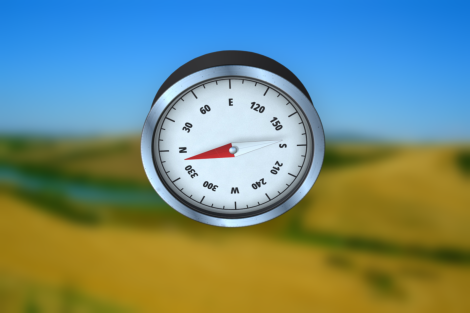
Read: 350 °
